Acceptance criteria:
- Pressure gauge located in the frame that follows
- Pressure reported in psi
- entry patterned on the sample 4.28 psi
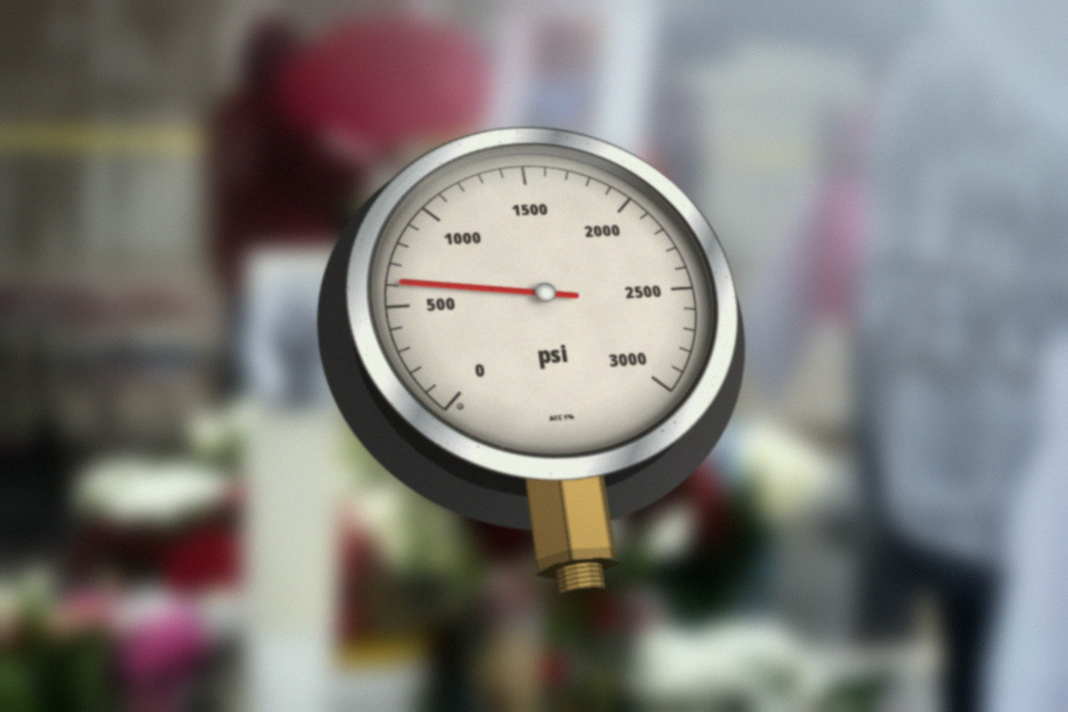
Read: 600 psi
